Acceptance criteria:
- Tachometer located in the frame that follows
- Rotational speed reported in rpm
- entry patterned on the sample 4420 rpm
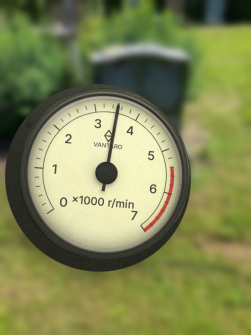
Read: 3500 rpm
